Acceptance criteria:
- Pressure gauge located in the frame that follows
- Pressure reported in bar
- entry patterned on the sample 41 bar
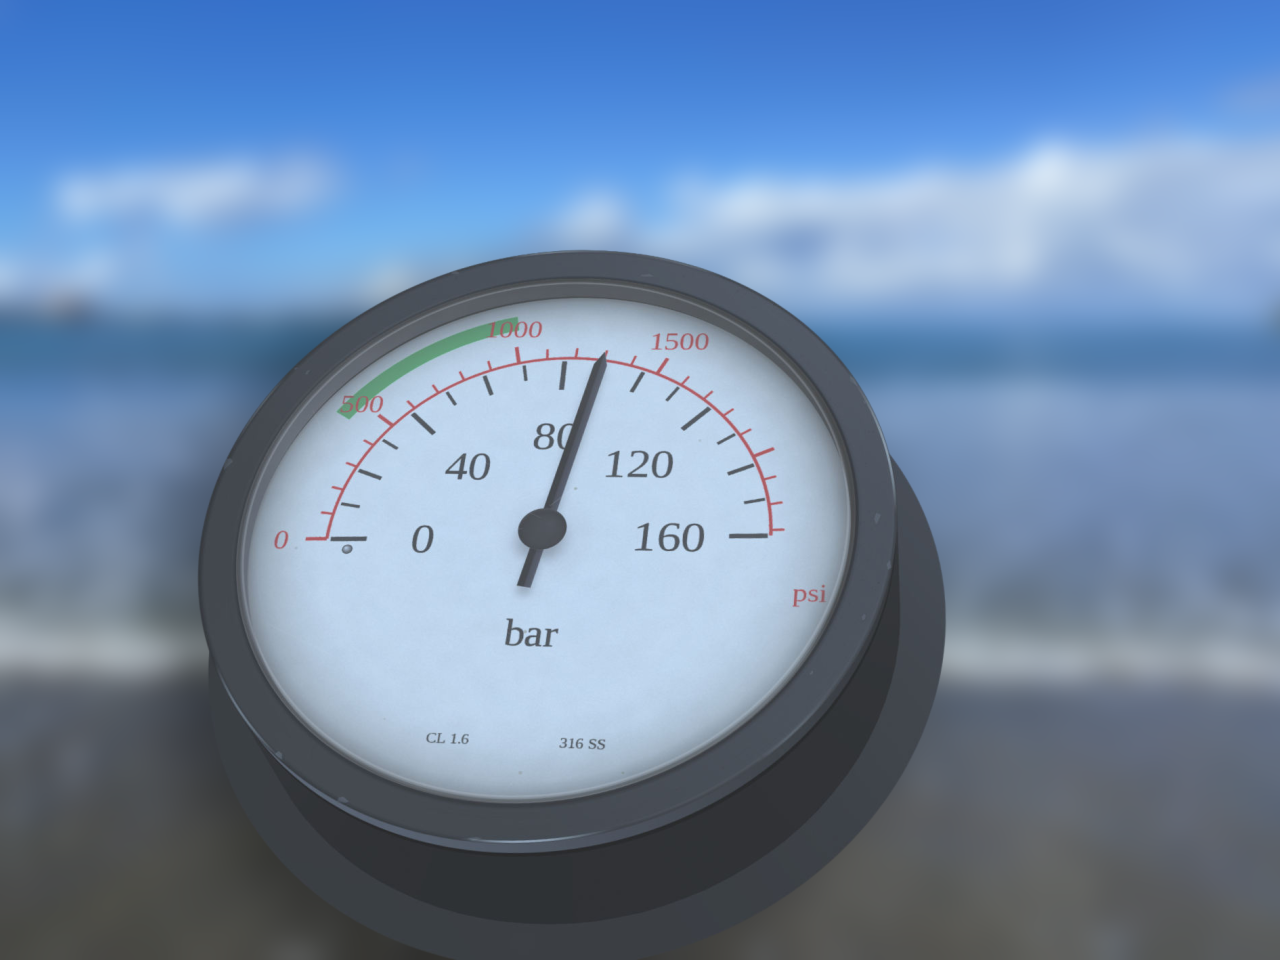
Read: 90 bar
